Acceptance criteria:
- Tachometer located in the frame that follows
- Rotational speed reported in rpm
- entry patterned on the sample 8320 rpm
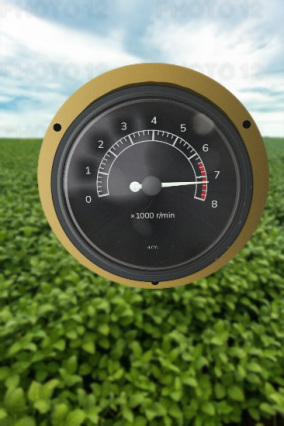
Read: 7200 rpm
